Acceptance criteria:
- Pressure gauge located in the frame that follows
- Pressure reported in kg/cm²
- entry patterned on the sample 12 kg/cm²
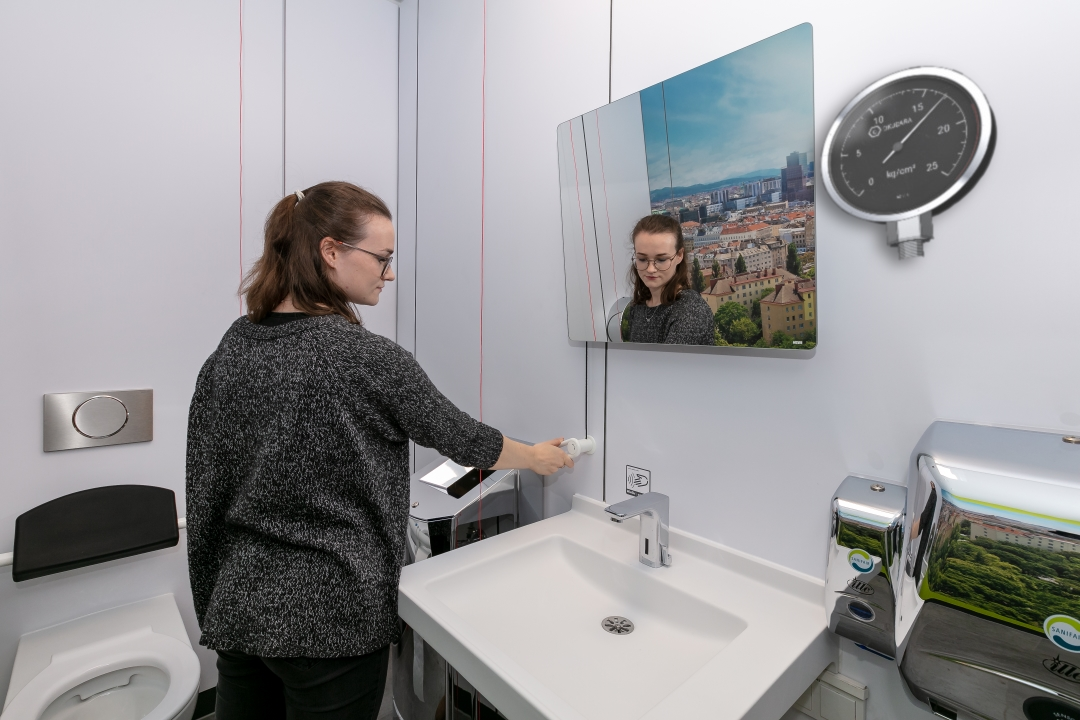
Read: 17 kg/cm²
